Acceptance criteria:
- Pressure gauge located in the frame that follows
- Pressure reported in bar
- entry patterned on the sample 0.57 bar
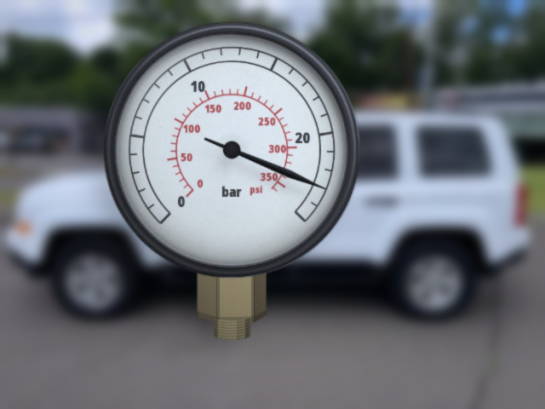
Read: 23 bar
